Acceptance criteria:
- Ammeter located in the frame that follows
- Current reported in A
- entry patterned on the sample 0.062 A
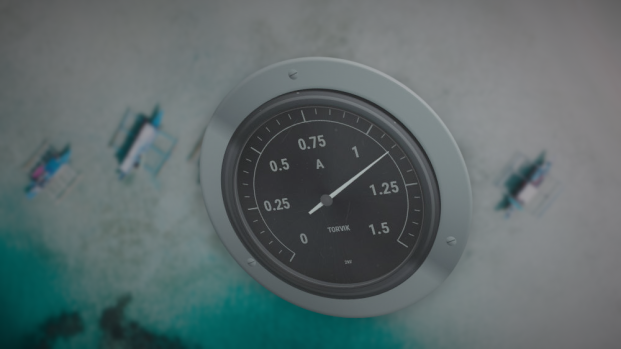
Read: 1.1 A
